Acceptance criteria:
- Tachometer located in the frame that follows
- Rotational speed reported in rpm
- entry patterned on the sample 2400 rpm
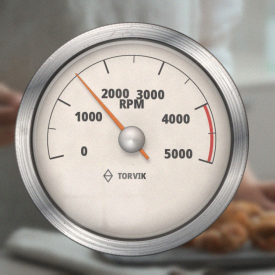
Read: 1500 rpm
